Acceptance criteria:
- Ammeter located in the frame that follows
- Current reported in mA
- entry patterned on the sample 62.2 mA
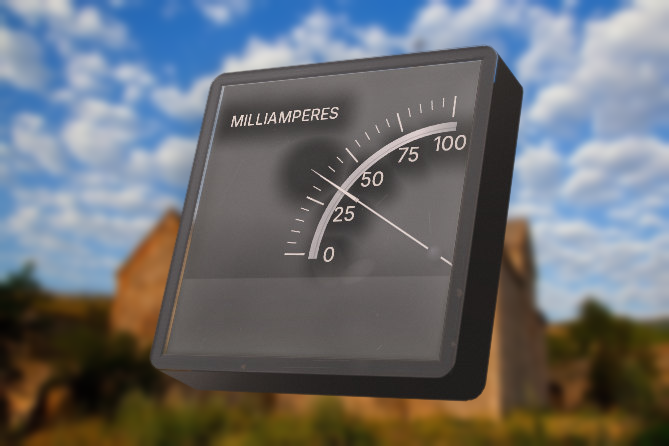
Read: 35 mA
